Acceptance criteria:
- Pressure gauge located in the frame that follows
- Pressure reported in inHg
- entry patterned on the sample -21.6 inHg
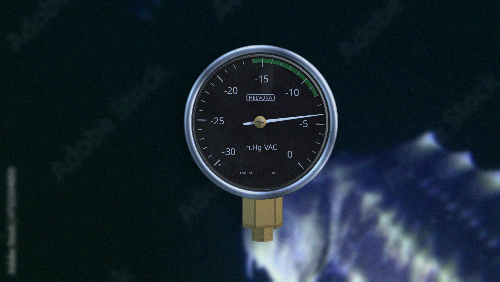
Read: -6 inHg
